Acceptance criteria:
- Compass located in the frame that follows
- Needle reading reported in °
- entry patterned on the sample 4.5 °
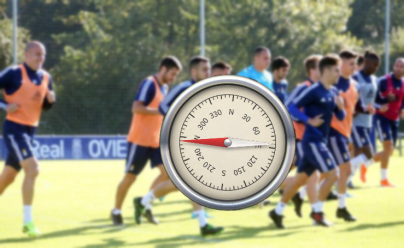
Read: 265 °
